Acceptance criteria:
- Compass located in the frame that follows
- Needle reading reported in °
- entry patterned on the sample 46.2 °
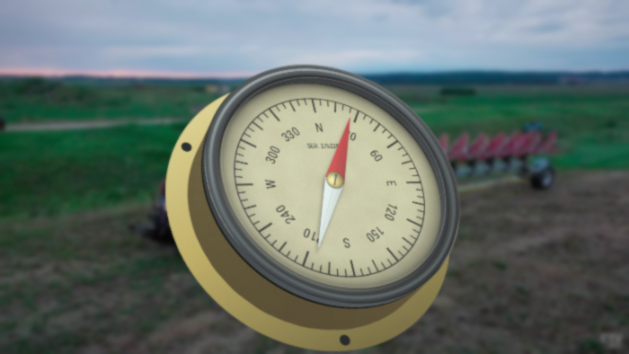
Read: 25 °
